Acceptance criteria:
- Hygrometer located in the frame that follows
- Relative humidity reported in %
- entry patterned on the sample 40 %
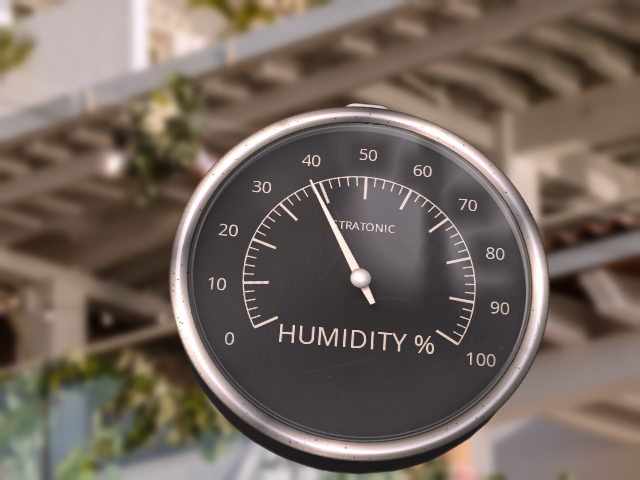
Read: 38 %
